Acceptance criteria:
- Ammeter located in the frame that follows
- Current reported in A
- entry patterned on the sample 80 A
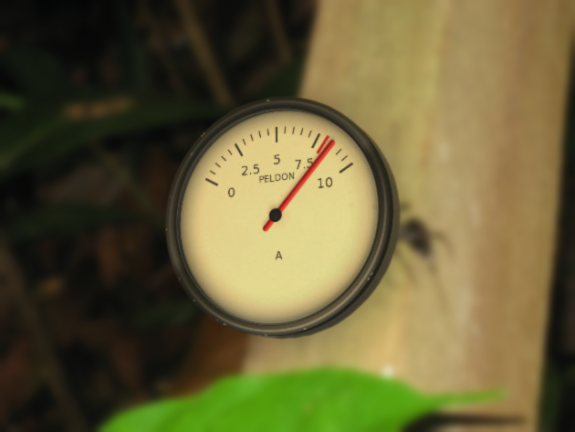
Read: 8.5 A
